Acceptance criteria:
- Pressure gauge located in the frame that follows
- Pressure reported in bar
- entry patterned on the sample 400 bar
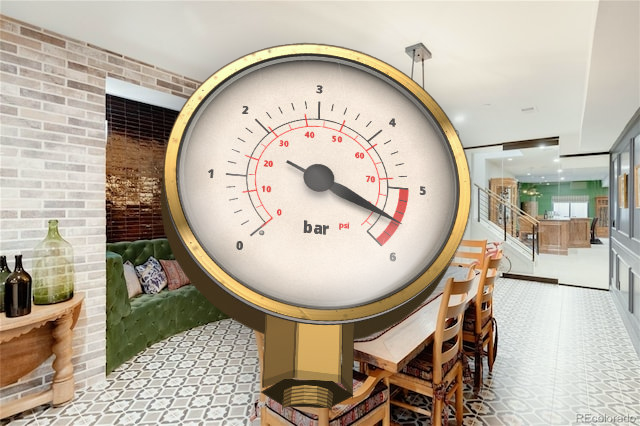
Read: 5.6 bar
